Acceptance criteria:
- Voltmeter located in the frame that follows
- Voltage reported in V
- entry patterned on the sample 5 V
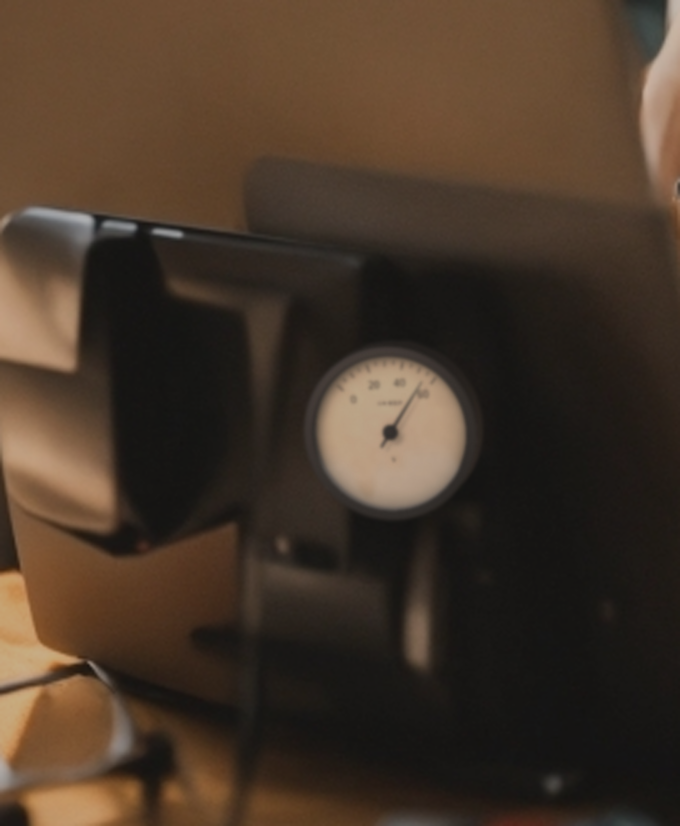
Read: 55 V
